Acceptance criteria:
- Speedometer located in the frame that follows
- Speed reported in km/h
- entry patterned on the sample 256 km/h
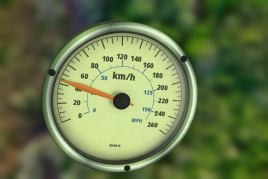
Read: 45 km/h
